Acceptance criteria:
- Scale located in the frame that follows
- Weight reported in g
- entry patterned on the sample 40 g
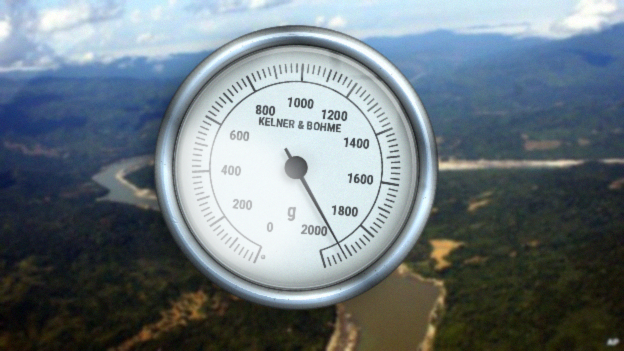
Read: 1920 g
